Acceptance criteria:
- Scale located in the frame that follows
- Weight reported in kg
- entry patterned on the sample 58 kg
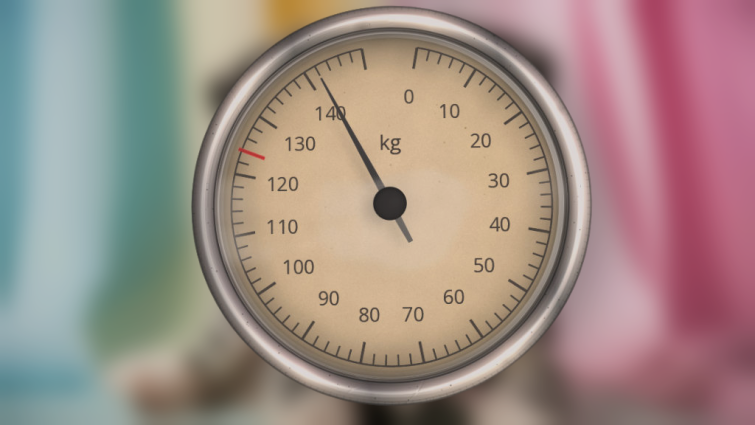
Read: 142 kg
